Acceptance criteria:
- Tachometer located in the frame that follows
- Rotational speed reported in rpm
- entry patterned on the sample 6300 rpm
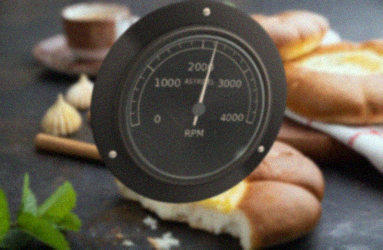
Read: 2200 rpm
